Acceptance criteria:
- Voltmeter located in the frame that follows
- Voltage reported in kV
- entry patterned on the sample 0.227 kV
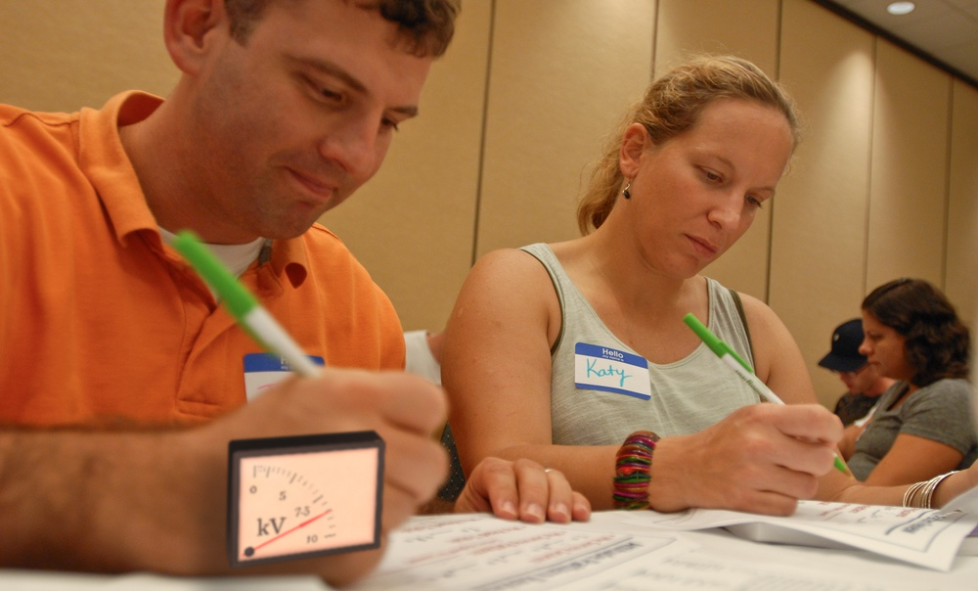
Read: 8.5 kV
